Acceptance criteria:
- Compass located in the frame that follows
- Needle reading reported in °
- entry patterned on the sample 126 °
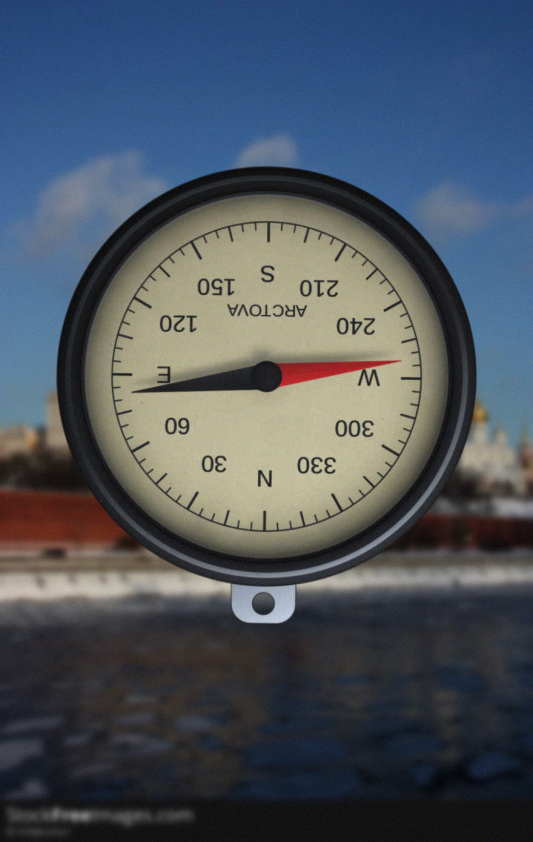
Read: 262.5 °
